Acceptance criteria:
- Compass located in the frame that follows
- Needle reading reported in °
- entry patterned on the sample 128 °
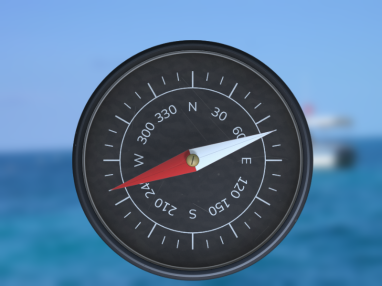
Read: 250 °
